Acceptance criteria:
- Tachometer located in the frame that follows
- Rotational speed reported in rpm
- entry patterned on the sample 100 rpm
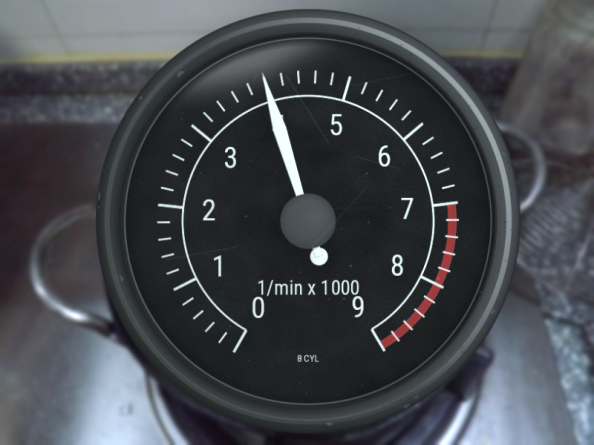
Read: 4000 rpm
